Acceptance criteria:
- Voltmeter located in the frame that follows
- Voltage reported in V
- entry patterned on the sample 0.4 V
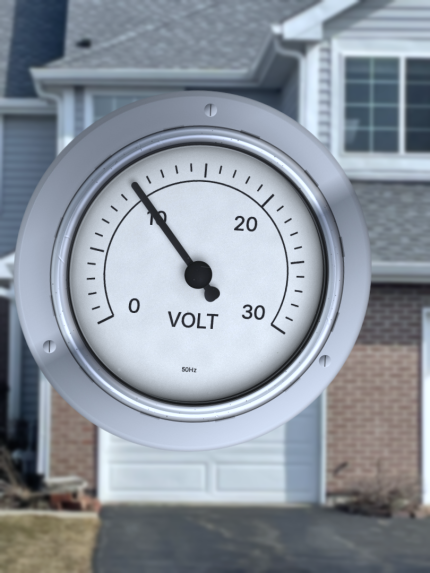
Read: 10 V
